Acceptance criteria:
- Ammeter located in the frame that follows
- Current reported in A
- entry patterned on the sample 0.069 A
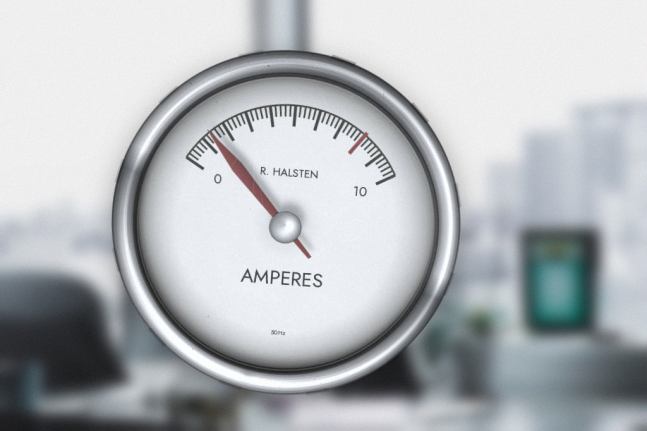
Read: 1.4 A
